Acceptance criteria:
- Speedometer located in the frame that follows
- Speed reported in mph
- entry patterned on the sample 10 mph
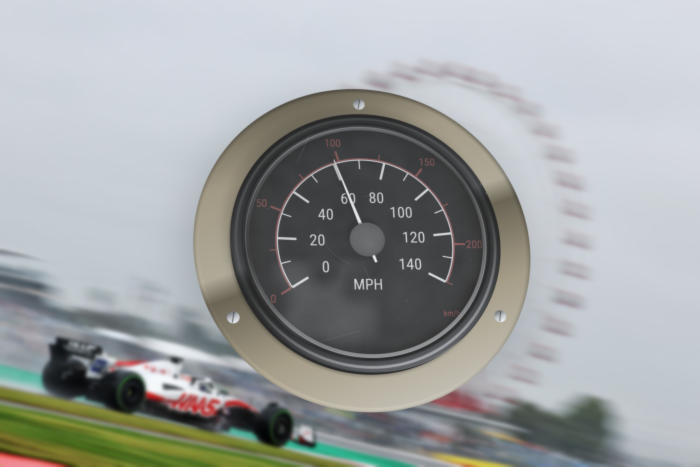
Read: 60 mph
